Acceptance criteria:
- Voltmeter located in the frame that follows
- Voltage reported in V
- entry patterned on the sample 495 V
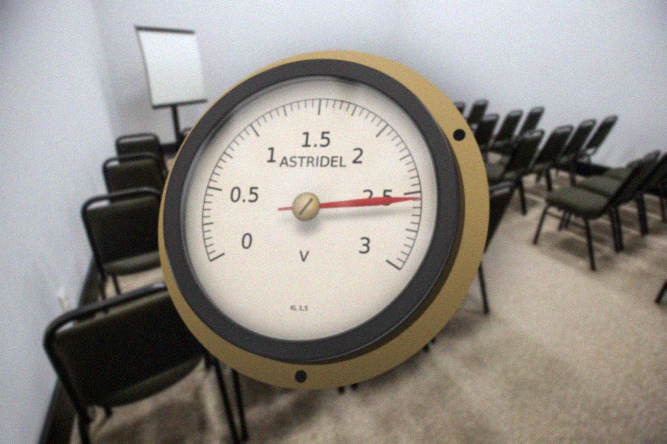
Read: 2.55 V
